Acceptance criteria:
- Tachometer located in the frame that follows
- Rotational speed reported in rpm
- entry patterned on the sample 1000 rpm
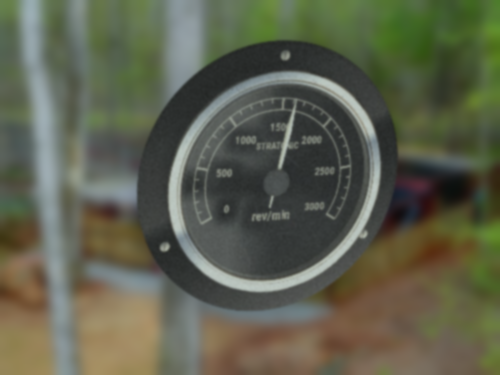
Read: 1600 rpm
